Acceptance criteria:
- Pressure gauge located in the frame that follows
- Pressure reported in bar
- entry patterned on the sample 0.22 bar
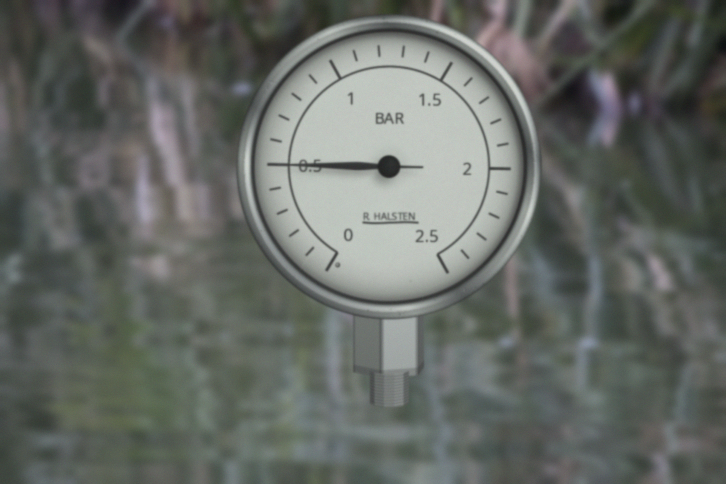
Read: 0.5 bar
